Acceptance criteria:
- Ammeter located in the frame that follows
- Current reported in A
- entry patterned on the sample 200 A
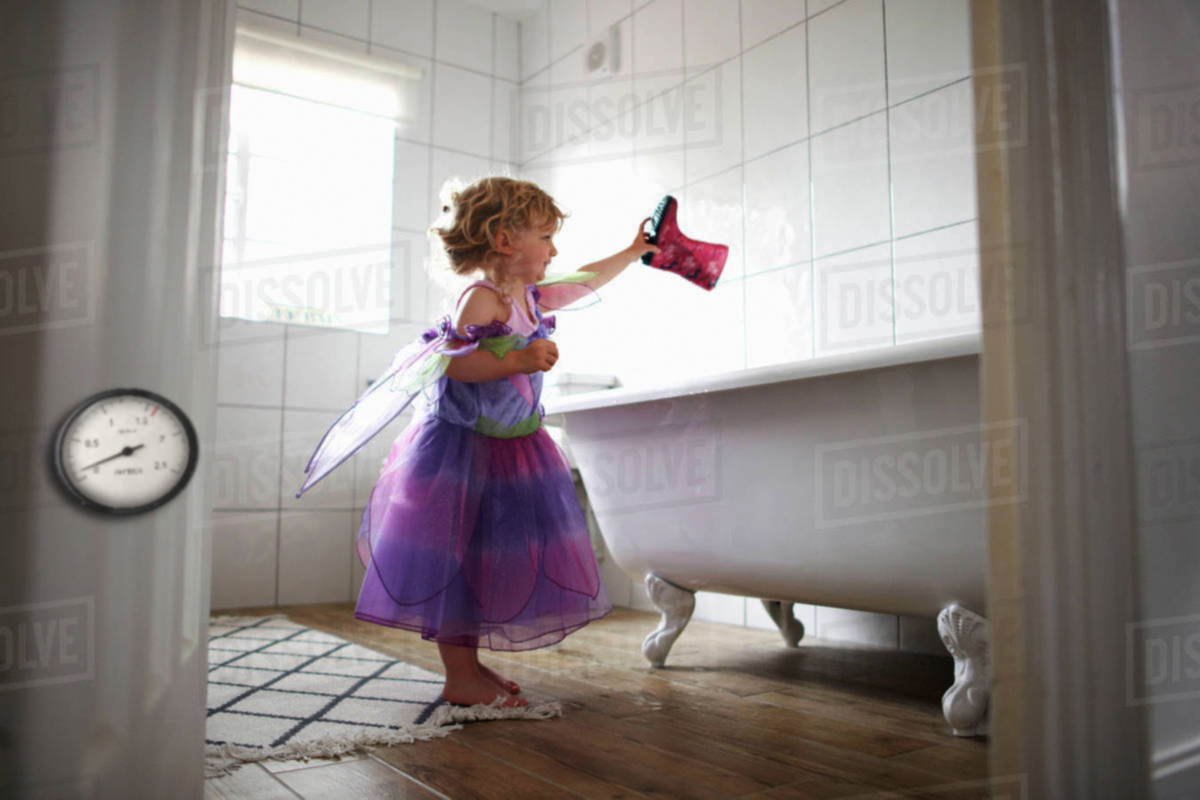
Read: 0.1 A
